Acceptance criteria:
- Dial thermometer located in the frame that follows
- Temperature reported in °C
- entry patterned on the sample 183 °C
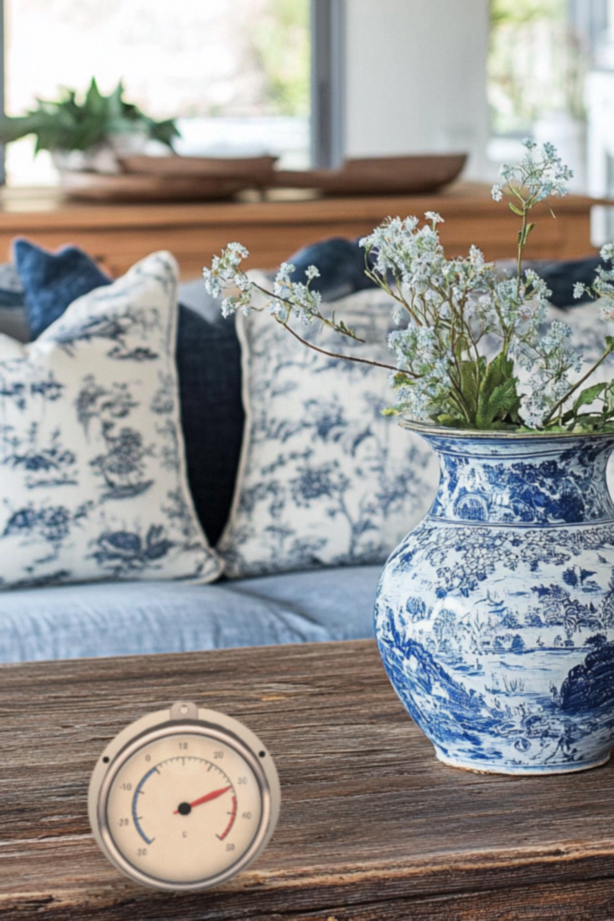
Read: 30 °C
